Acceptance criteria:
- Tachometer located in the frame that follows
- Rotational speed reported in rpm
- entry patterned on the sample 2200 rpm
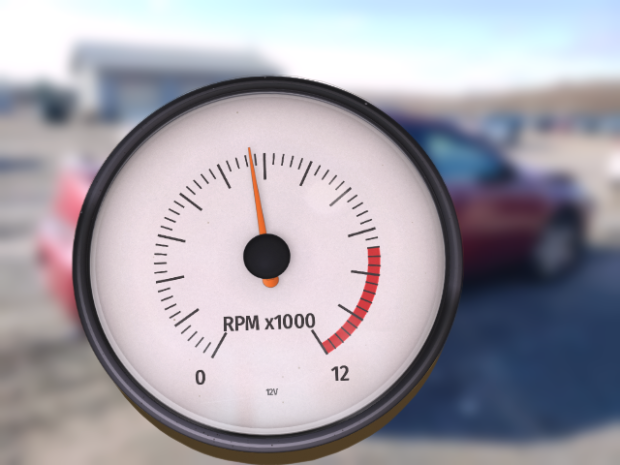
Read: 5700 rpm
